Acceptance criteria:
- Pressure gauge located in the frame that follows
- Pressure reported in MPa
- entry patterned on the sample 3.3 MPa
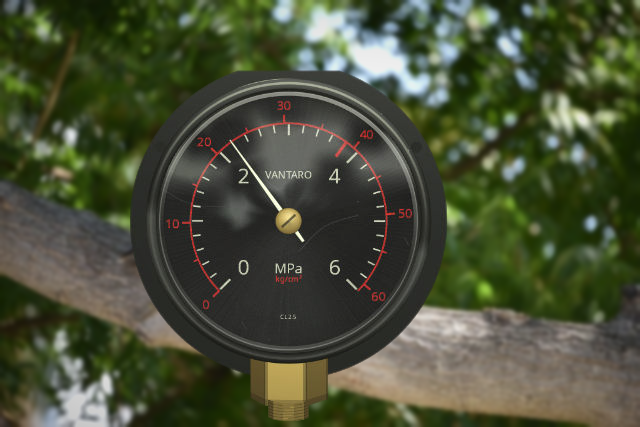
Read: 2.2 MPa
